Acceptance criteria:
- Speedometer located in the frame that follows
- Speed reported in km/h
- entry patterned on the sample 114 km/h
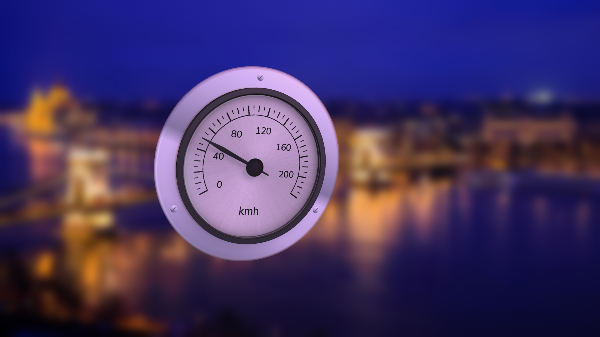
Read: 50 km/h
